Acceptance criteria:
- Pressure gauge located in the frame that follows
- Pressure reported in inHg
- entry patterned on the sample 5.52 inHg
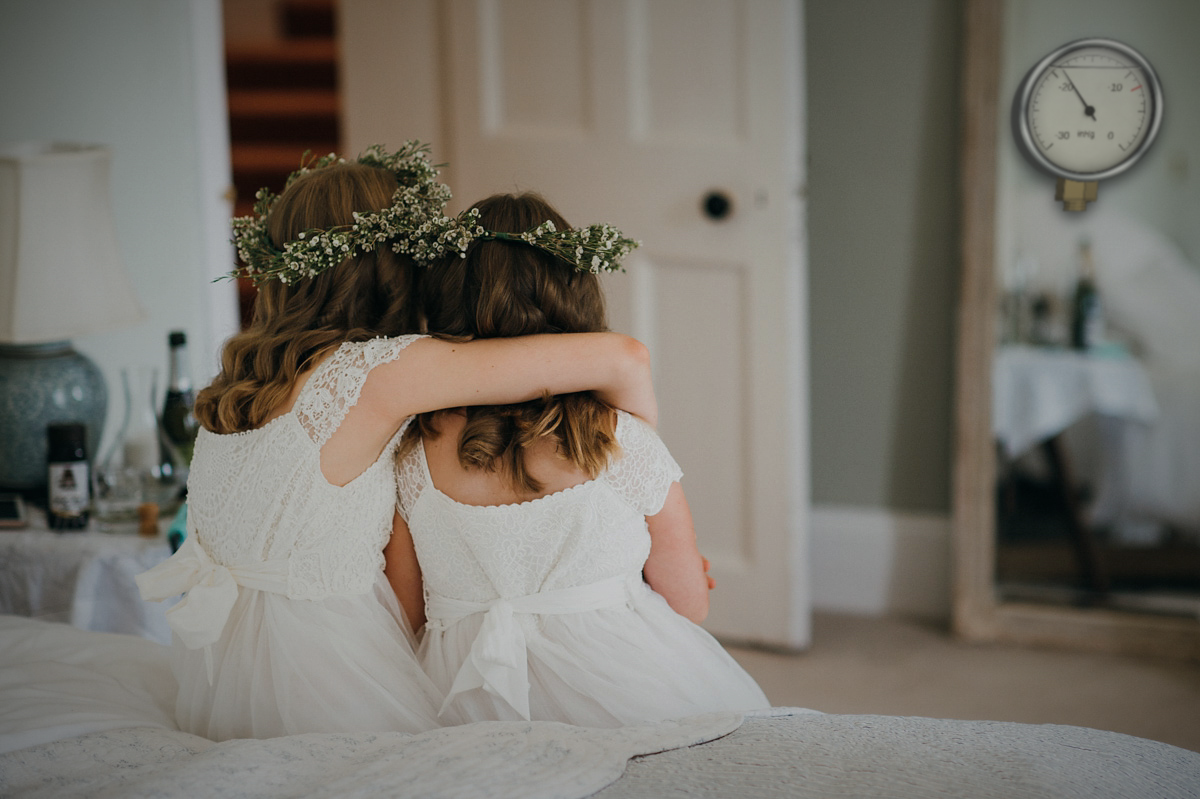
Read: -19 inHg
